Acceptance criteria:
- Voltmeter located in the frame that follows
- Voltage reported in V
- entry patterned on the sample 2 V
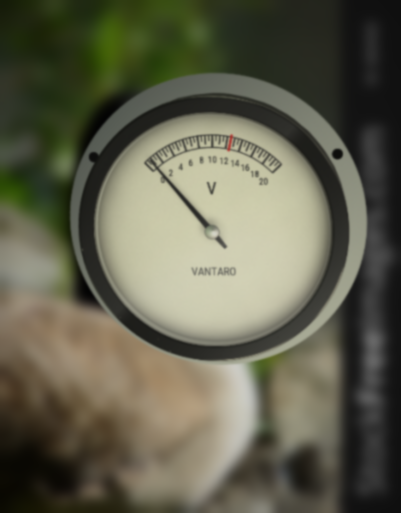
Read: 1 V
